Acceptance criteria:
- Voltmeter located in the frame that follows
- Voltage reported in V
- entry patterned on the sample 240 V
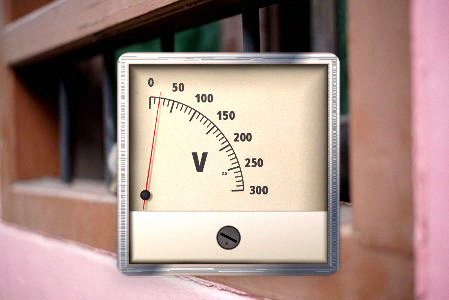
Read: 20 V
